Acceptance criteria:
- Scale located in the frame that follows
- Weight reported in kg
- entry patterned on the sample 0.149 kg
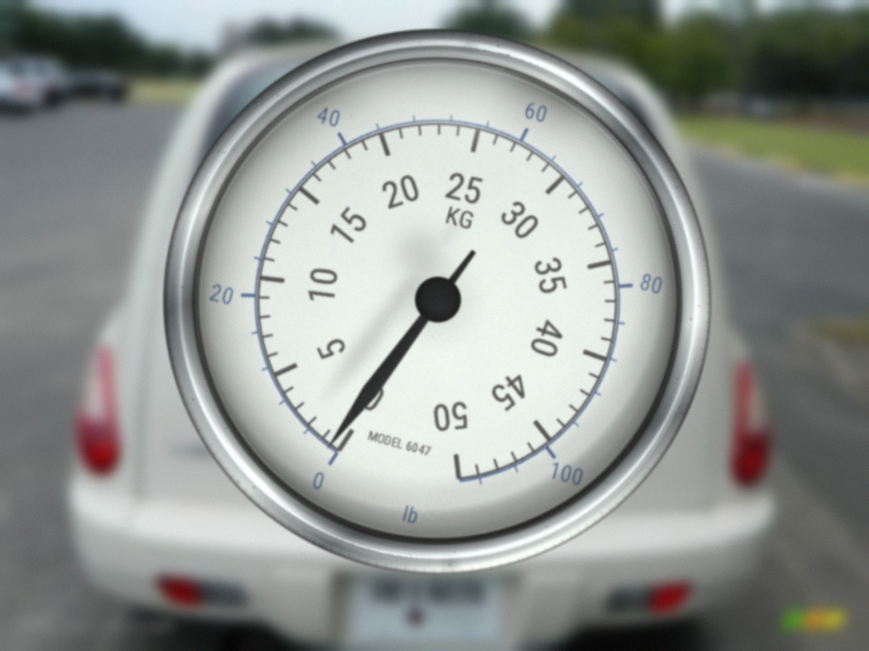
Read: 0.5 kg
